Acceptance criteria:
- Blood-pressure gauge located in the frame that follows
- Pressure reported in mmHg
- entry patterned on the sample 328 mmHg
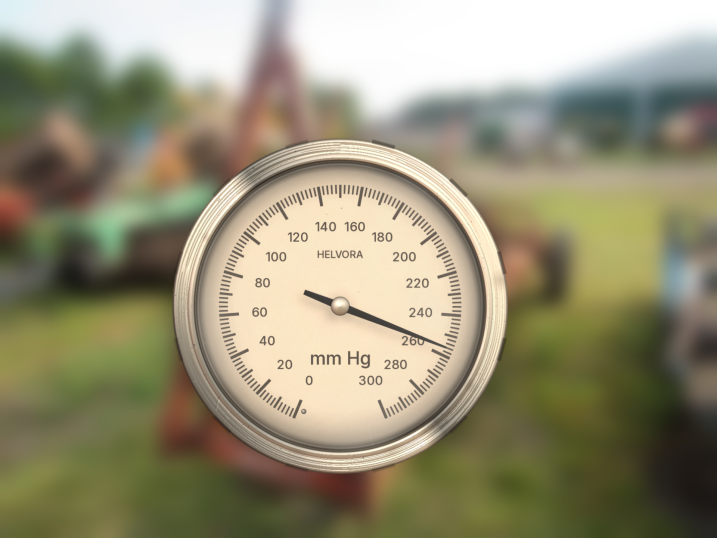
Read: 256 mmHg
